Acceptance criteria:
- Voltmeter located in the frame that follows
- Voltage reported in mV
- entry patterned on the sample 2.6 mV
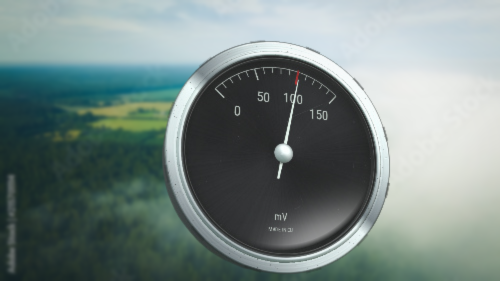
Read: 100 mV
